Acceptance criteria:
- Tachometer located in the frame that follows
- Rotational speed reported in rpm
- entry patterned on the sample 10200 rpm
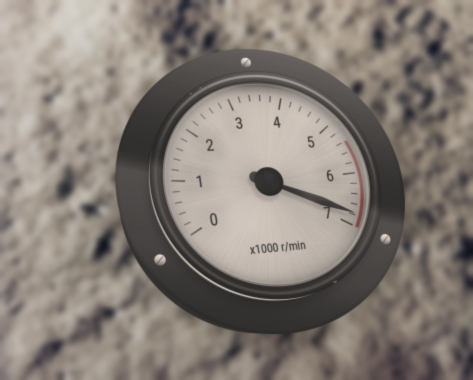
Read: 6800 rpm
